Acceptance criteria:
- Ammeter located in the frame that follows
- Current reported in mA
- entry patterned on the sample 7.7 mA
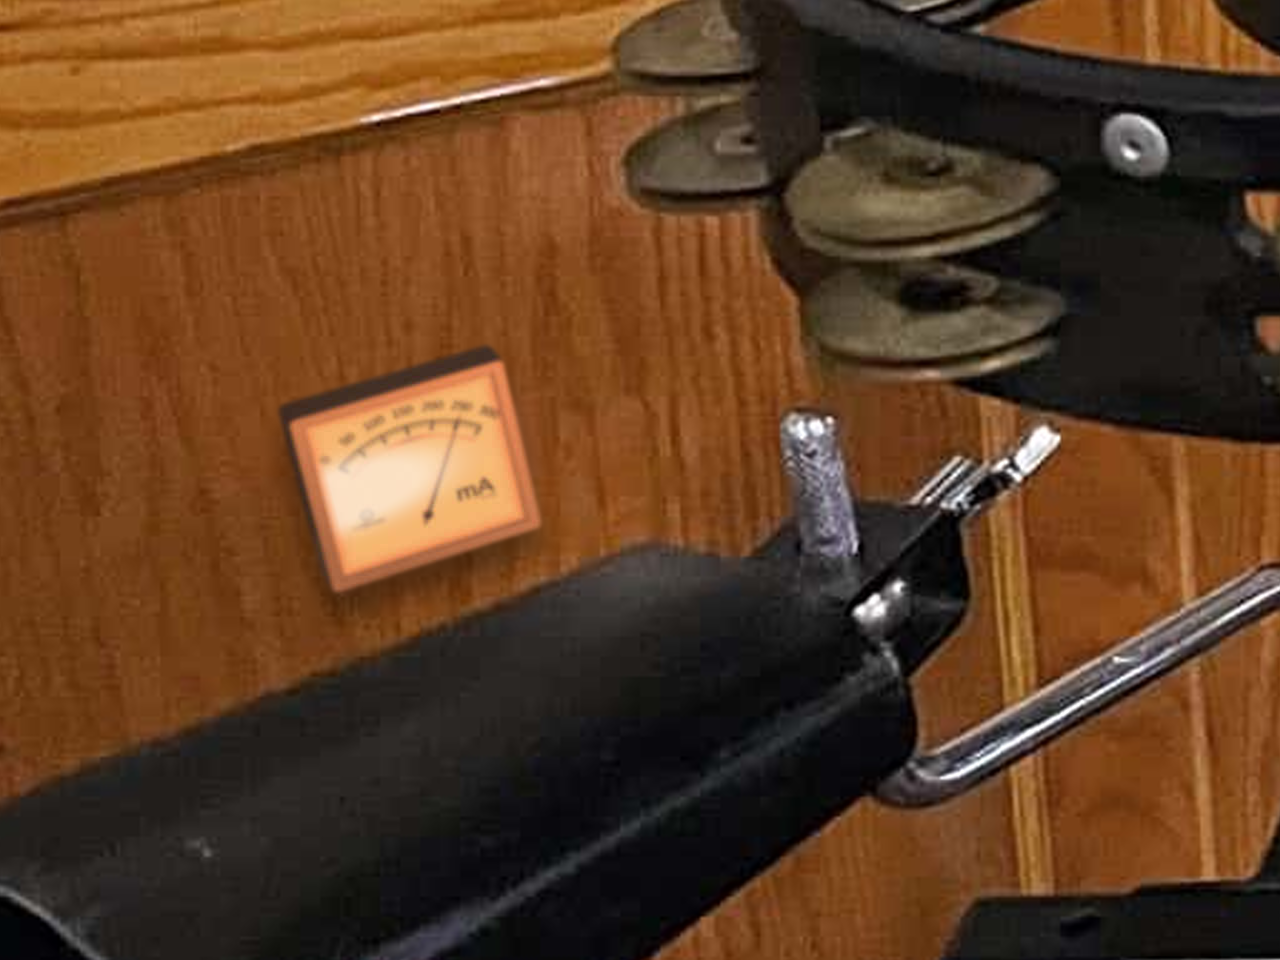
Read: 250 mA
